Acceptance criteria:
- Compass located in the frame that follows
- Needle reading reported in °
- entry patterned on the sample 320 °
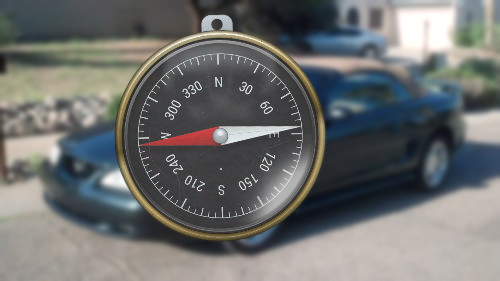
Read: 265 °
